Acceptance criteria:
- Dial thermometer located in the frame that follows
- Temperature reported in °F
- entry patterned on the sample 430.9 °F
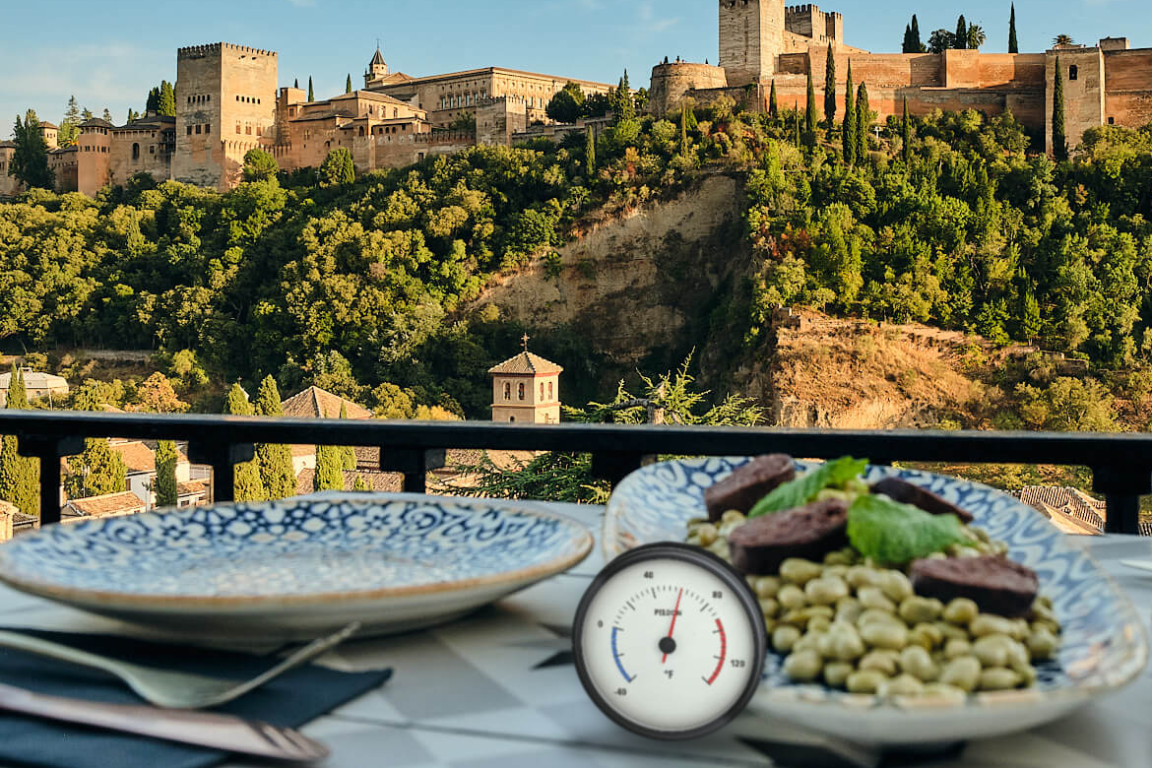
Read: 60 °F
